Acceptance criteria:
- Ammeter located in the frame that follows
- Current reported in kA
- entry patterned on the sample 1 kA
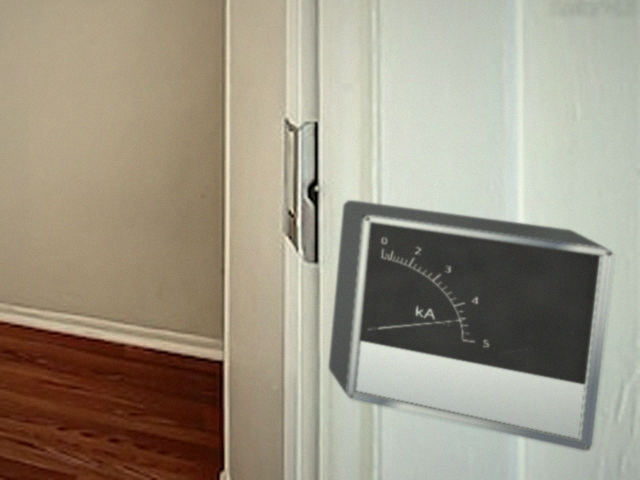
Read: 4.4 kA
